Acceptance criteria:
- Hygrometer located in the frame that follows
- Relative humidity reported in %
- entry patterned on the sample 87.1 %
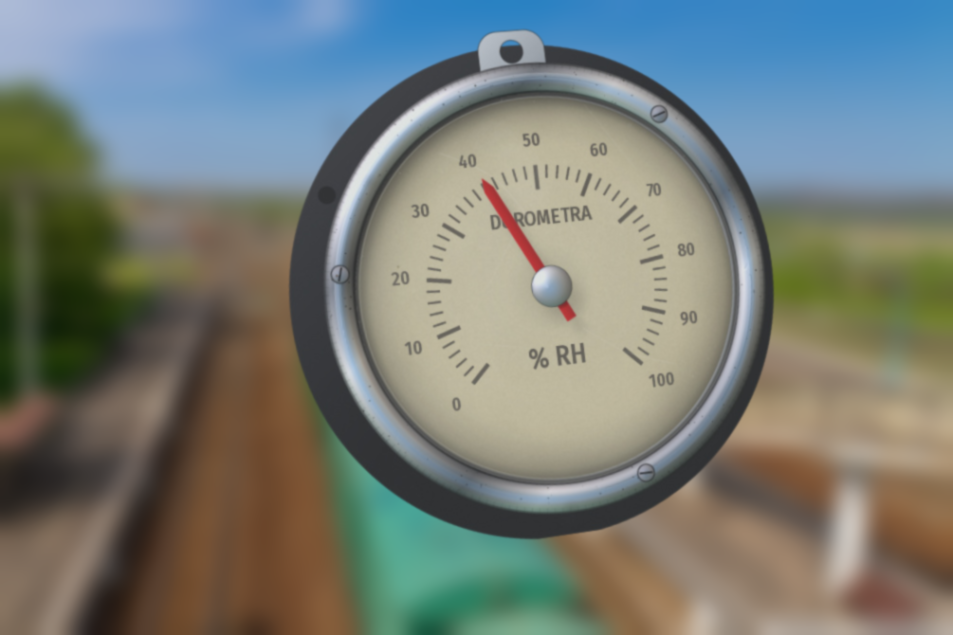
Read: 40 %
